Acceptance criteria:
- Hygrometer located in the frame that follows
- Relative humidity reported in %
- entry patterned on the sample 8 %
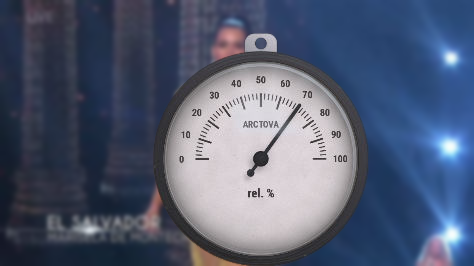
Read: 70 %
